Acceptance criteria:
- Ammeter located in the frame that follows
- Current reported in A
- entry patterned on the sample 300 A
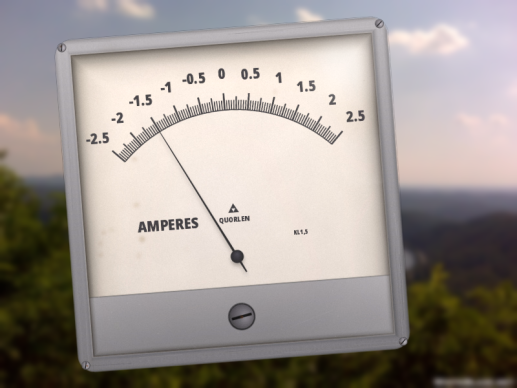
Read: -1.5 A
